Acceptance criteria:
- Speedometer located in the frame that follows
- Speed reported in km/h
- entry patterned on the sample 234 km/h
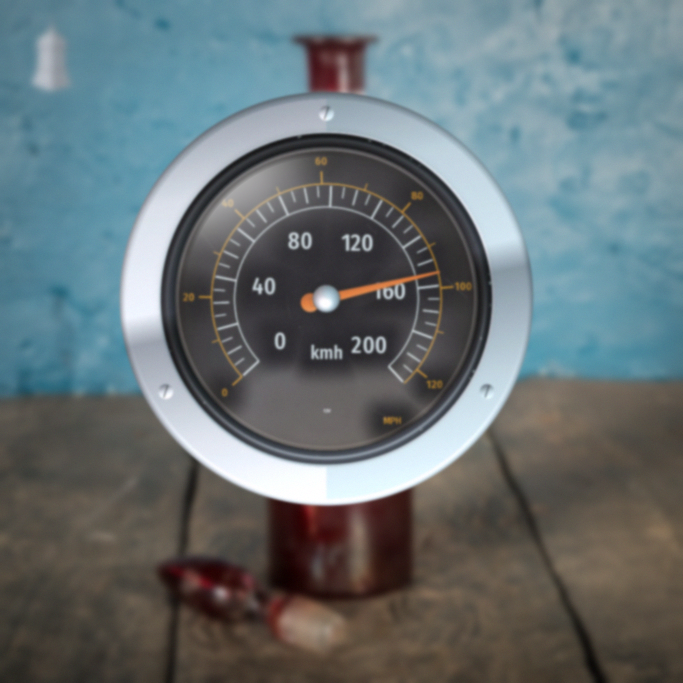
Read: 155 km/h
